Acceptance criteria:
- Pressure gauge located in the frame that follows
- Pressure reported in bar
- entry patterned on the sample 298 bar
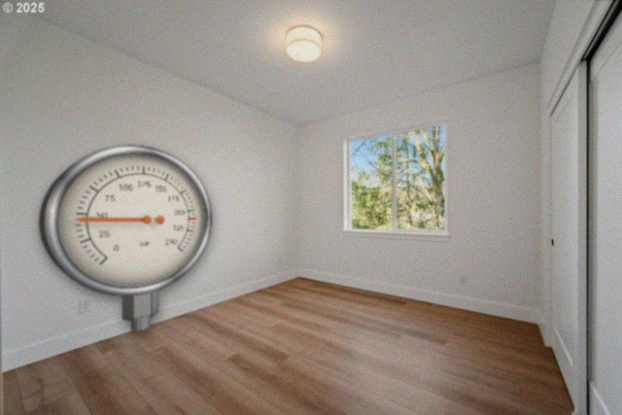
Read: 45 bar
